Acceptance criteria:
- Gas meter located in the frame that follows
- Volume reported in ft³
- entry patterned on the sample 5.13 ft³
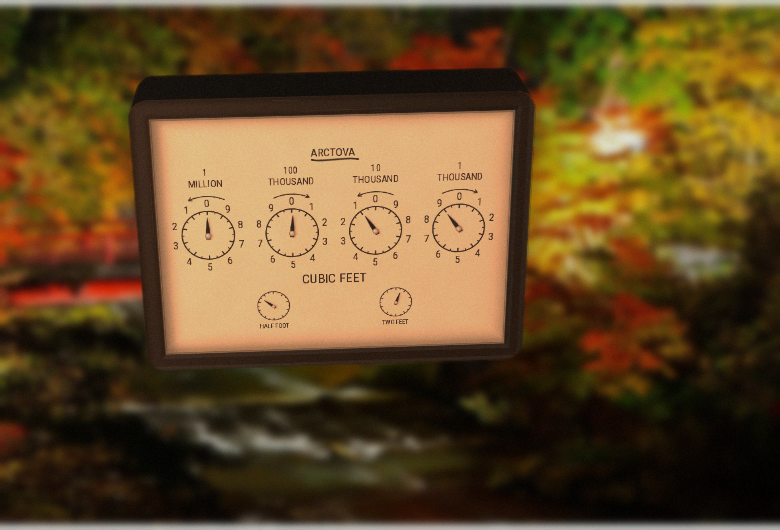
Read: 900 ft³
